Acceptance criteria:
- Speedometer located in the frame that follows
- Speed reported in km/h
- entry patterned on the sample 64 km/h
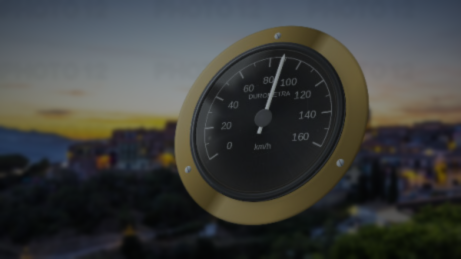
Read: 90 km/h
